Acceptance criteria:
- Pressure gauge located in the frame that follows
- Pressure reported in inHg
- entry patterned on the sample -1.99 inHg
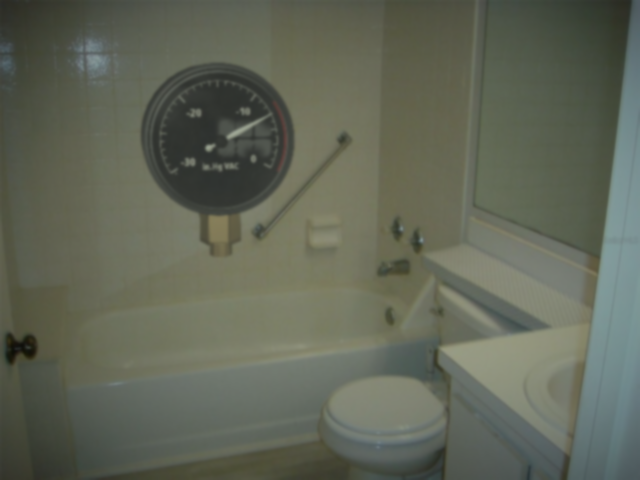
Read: -7 inHg
